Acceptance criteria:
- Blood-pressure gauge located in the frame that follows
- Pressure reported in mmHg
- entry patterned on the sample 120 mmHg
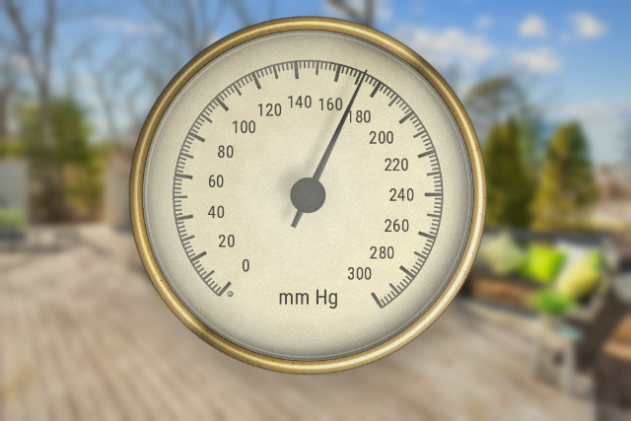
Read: 172 mmHg
